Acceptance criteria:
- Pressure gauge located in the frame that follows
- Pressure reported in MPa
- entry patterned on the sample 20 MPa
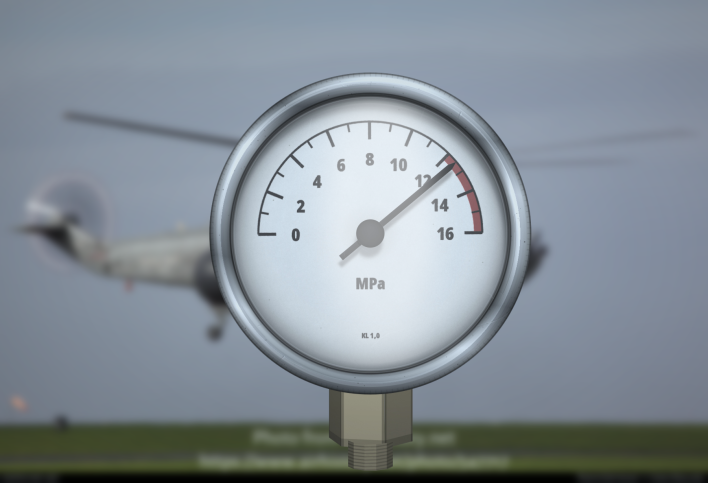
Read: 12.5 MPa
